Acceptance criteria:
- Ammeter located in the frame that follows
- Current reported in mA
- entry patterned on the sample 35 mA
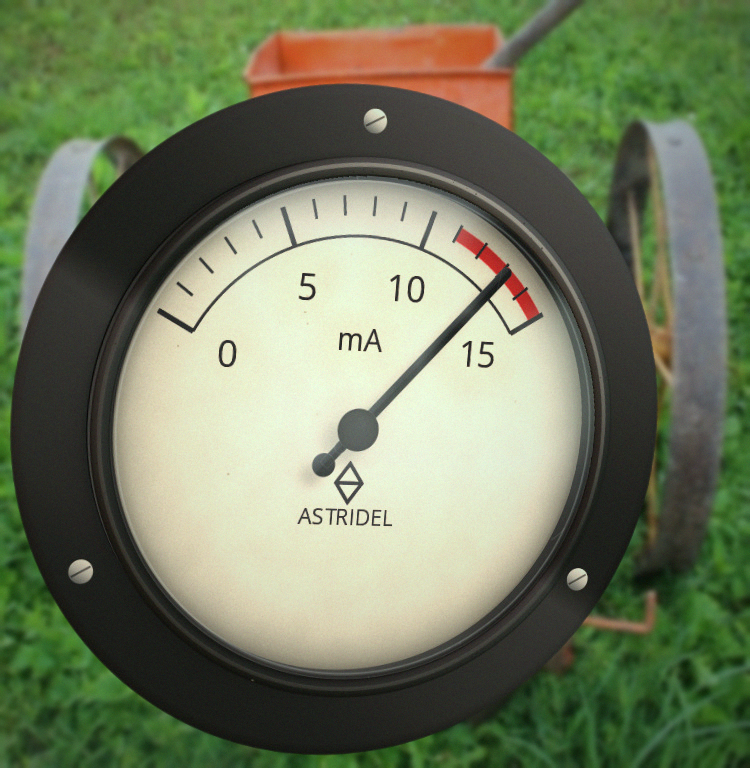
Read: 13 mA
